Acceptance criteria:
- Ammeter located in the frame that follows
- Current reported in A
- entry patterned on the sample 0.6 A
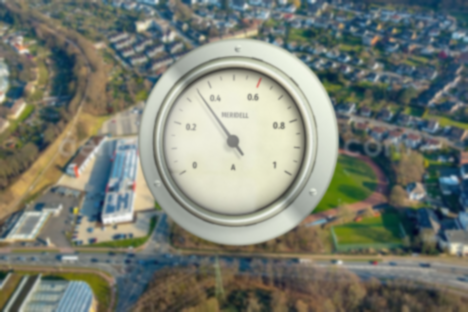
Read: 0.35 A
